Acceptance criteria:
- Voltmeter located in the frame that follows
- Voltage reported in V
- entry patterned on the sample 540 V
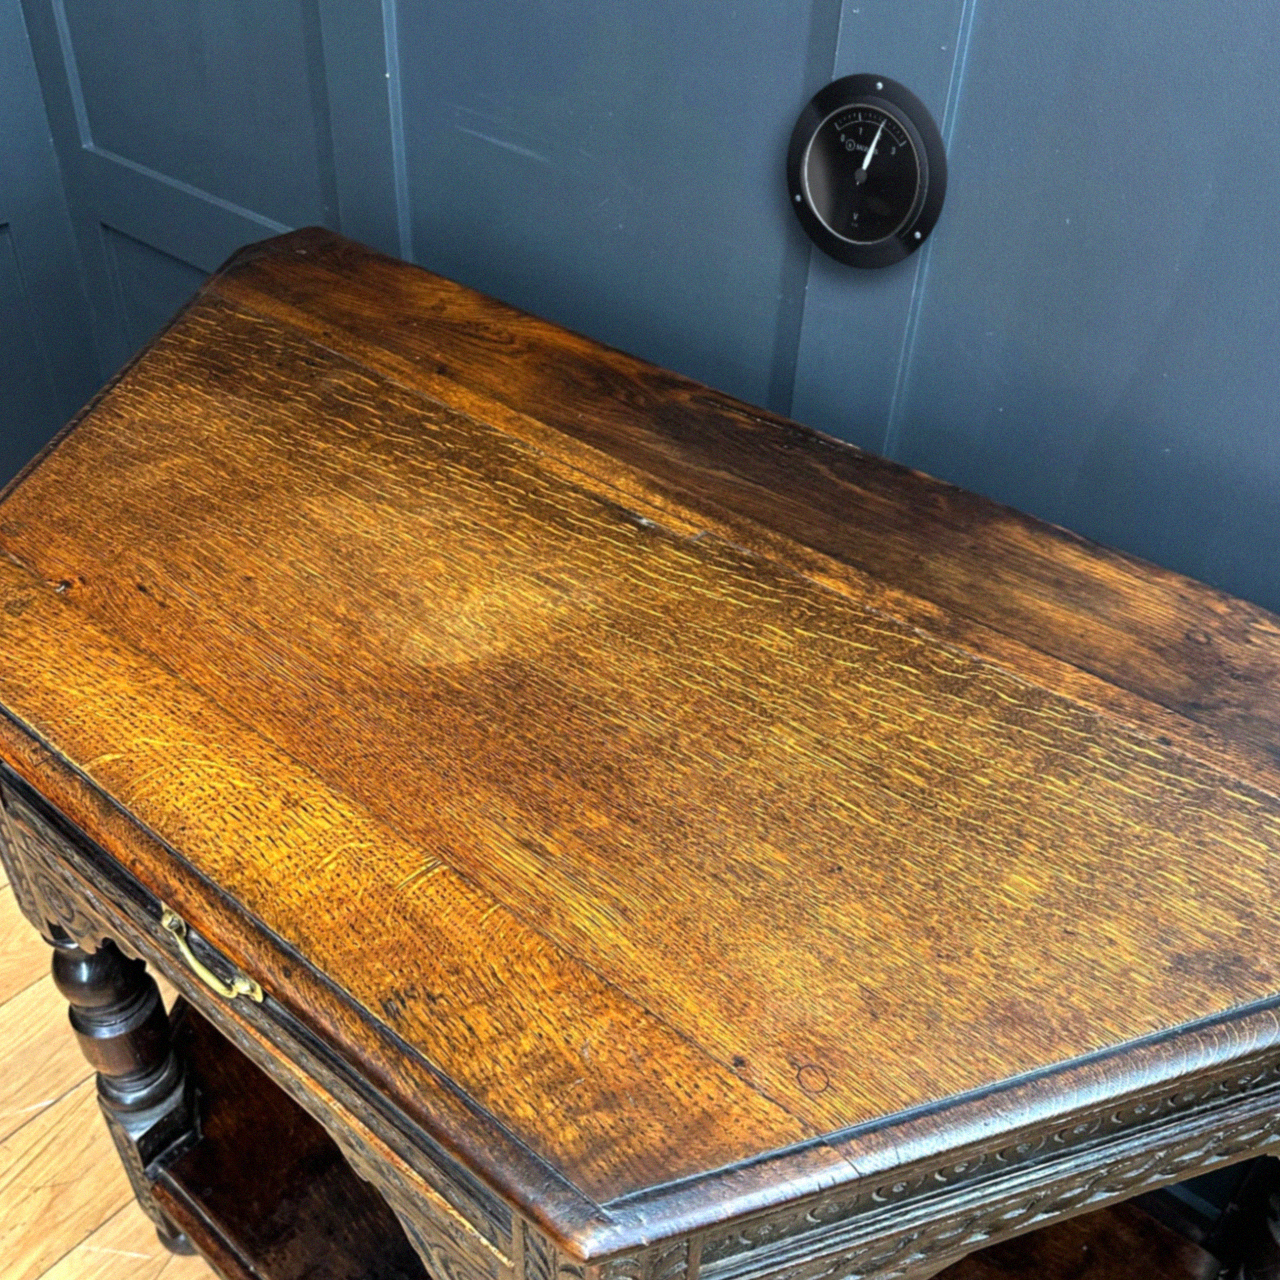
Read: 2 V
